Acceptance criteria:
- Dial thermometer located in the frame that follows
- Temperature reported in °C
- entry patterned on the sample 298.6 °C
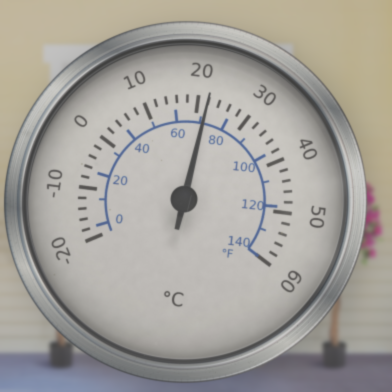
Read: 22 °C
